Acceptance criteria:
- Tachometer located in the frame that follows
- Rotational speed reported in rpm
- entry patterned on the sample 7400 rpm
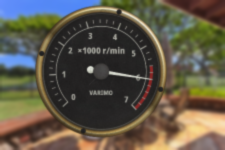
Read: 6000 rpm
